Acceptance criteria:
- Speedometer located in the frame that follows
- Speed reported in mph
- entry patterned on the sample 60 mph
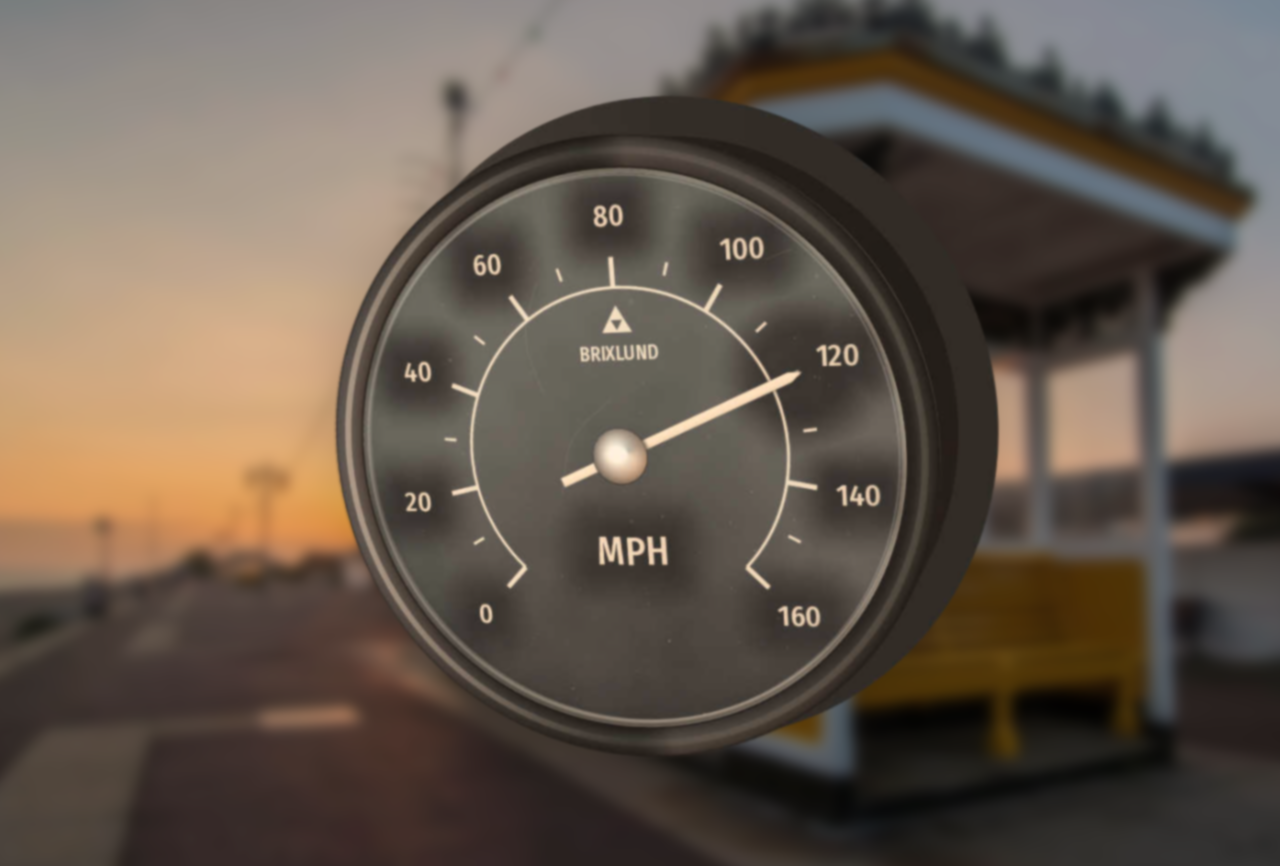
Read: 120 mph
